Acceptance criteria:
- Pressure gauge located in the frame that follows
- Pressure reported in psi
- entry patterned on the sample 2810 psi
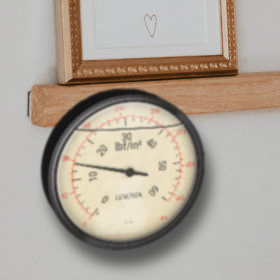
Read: 14 psi
